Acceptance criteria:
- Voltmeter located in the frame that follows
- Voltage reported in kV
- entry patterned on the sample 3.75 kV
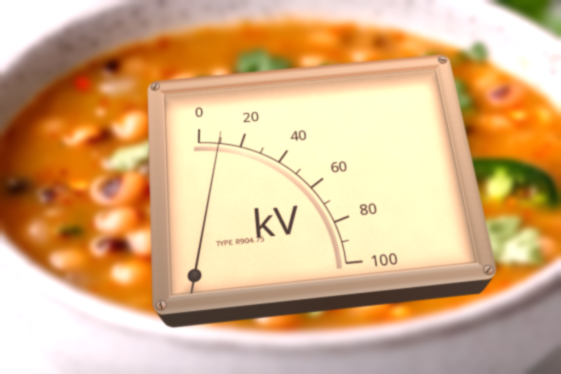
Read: 10 kV
